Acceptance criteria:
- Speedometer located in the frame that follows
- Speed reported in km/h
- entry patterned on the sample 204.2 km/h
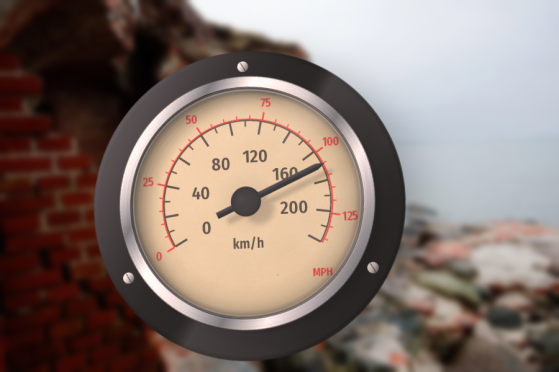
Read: 170 km/h
